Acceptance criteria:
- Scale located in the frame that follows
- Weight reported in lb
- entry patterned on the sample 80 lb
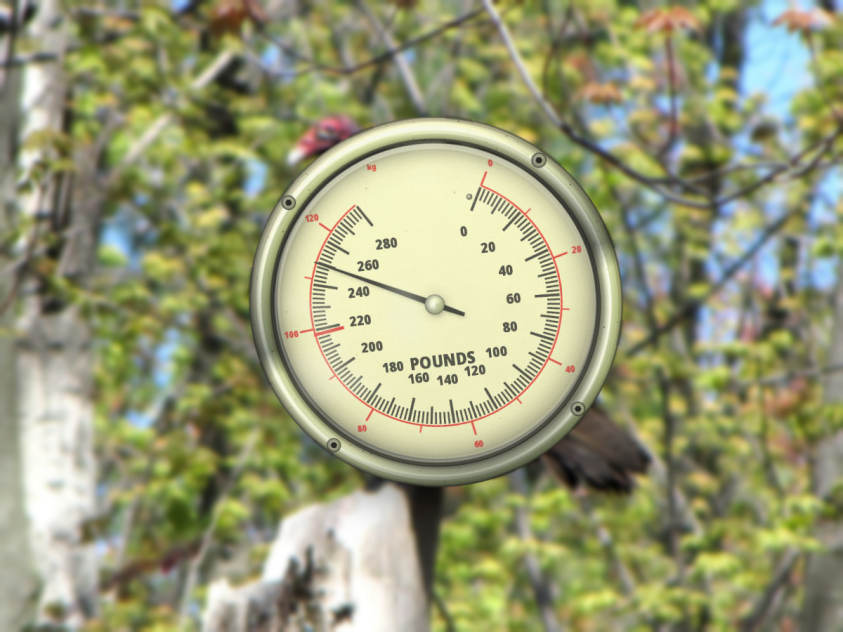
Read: 250 lb
